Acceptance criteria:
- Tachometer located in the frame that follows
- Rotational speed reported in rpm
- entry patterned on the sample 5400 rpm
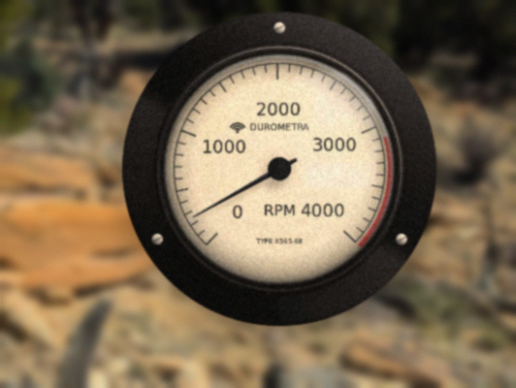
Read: 250 rpm
